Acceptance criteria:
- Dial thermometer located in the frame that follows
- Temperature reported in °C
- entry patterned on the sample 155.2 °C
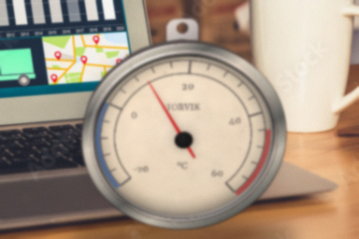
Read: 10 °C
